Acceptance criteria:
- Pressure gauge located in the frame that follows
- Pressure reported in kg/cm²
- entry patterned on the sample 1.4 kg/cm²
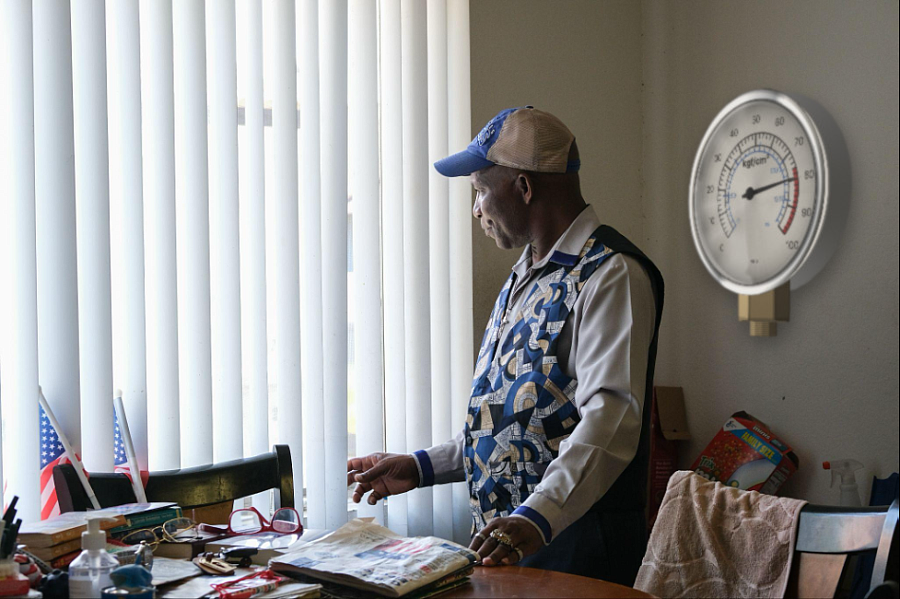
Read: 80 kg/cm²
